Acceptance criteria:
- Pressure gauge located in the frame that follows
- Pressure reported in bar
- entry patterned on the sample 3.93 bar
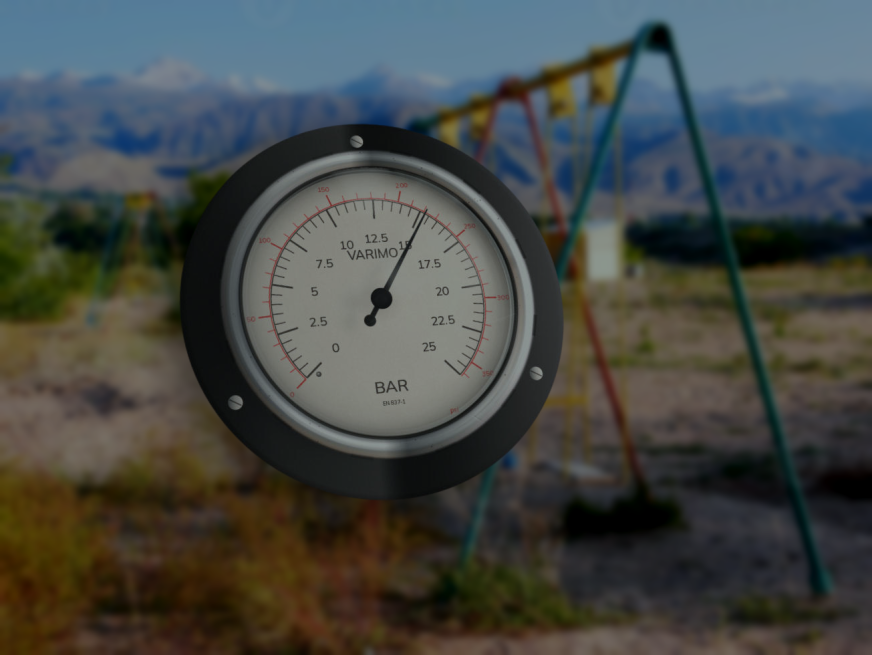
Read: 15.25 bar
